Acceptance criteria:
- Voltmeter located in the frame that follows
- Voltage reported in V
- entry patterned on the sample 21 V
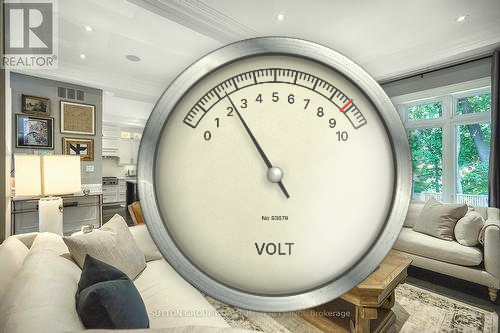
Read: 2.4 V
